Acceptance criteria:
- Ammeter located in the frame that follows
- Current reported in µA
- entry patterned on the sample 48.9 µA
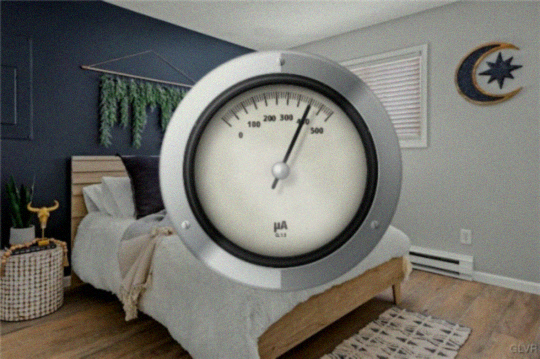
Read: 400 µA
